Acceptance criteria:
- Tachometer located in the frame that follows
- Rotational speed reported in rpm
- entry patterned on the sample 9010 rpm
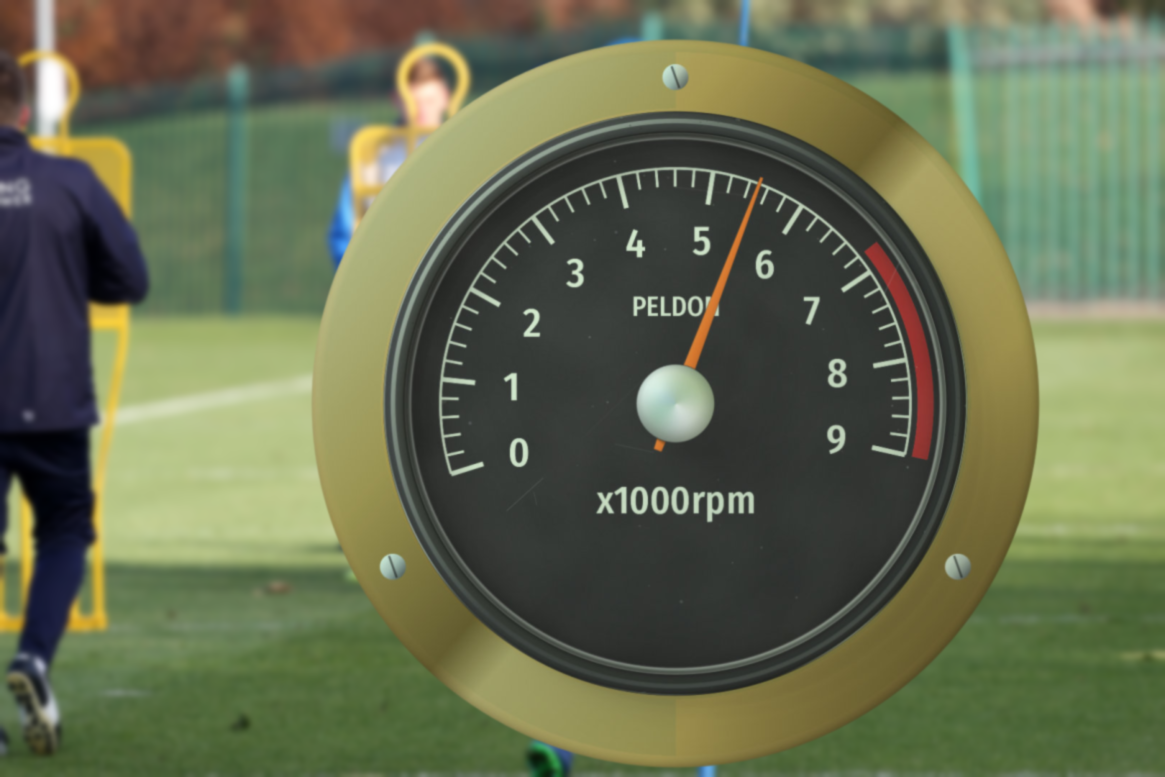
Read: 5500 rpm
